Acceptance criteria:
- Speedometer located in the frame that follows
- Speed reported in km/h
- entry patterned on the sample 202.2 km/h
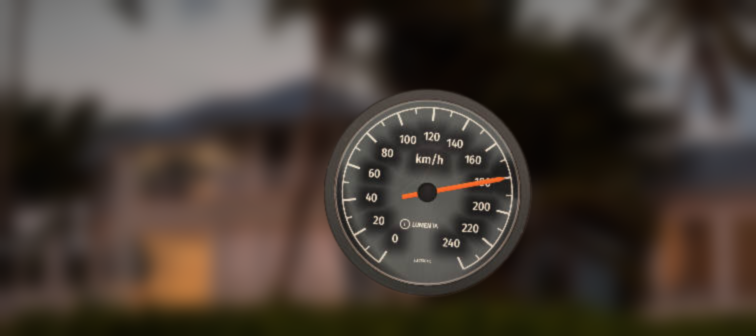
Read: 180 km/h
